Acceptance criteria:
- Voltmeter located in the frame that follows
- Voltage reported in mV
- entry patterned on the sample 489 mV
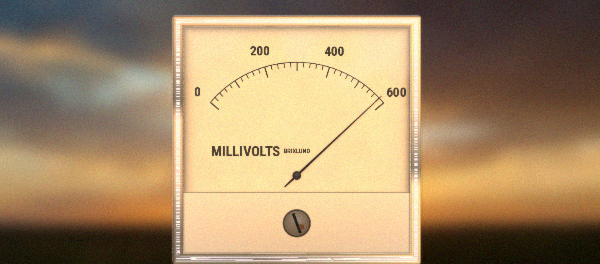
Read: 580 mV
